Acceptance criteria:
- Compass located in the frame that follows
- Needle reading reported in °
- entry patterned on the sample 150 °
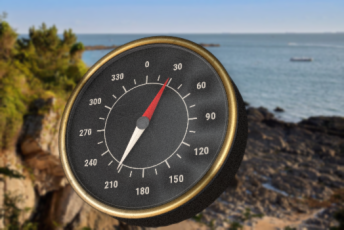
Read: 30 °
